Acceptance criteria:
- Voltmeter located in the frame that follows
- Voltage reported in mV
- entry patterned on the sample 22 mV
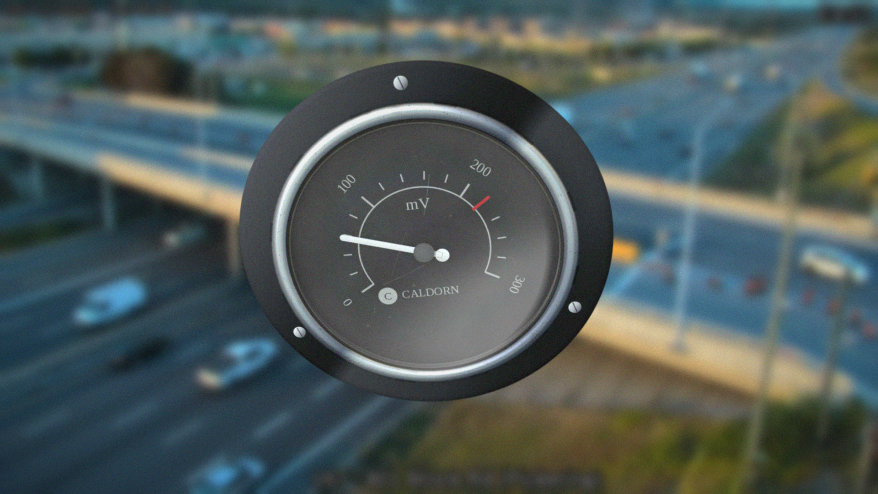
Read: 60 mV
